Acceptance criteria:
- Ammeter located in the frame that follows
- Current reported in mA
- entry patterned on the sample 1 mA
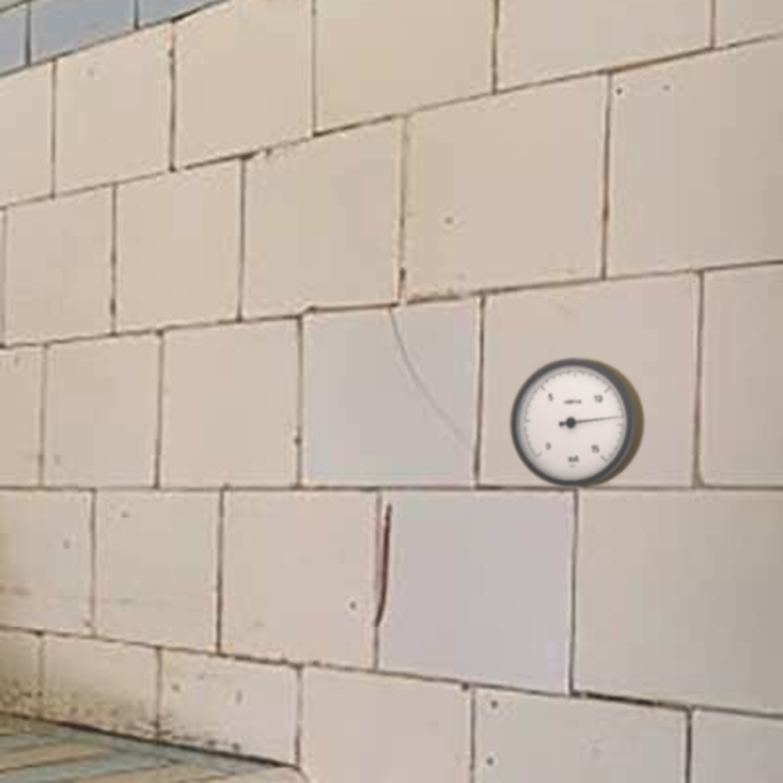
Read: 12 mA
